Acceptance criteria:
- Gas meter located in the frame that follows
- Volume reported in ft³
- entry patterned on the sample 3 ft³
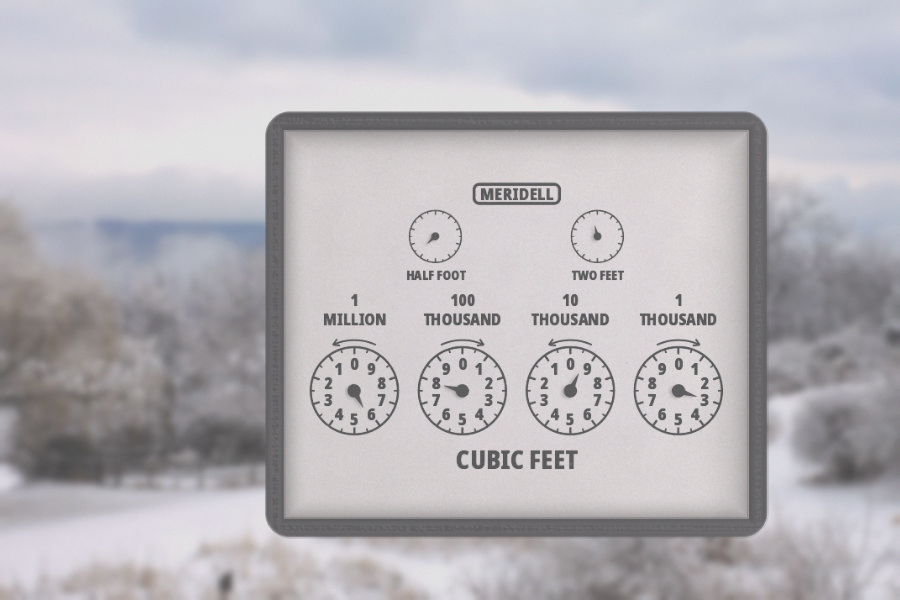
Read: 579300 ft³
